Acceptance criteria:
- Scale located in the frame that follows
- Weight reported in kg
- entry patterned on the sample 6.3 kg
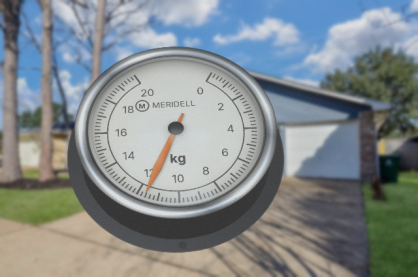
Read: 11.6 kg
